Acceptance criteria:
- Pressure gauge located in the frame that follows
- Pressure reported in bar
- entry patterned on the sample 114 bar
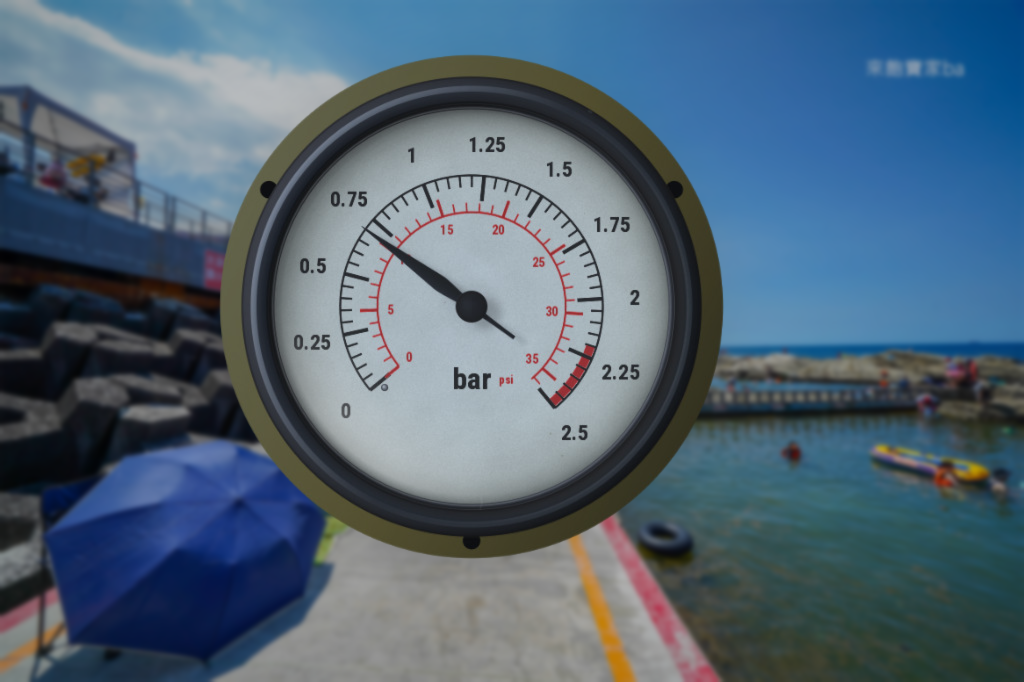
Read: 0.7 bar
